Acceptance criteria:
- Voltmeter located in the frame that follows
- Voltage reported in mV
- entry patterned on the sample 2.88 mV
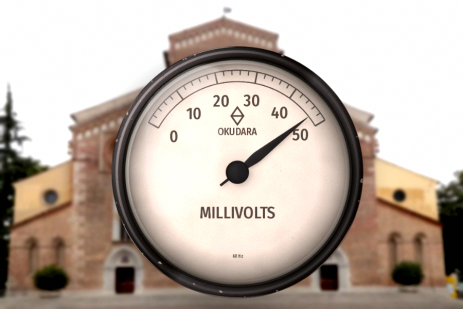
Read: 47 mV
